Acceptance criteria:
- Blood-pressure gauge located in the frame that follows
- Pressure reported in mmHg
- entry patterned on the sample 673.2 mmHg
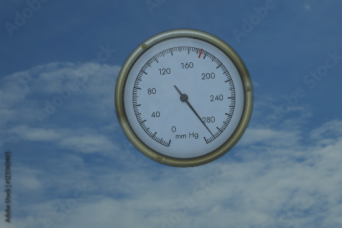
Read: 290 mmHg
